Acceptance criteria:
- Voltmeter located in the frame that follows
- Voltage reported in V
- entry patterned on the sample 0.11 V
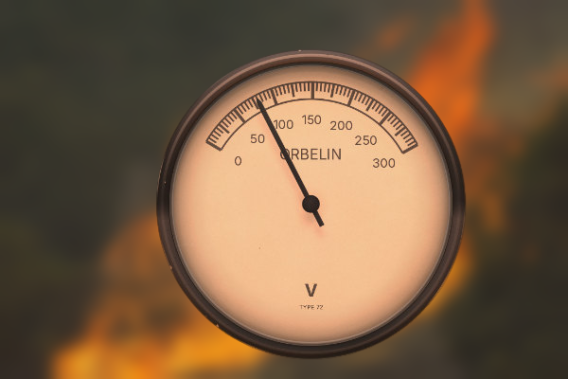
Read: 80 V
